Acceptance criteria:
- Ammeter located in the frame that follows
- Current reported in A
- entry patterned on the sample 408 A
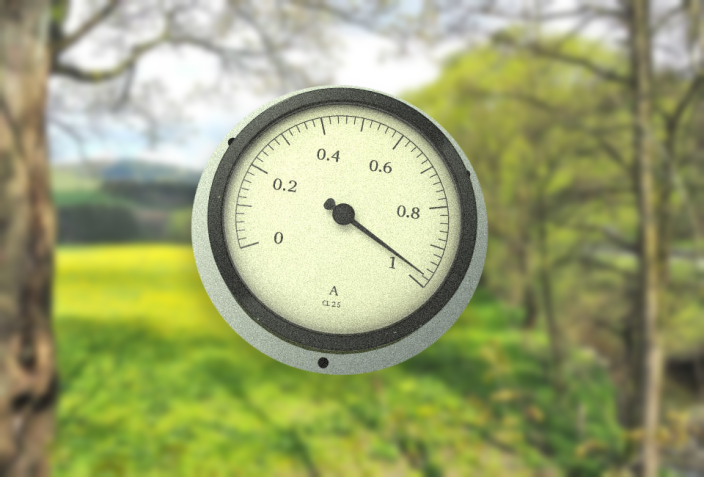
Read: 0.98 A
